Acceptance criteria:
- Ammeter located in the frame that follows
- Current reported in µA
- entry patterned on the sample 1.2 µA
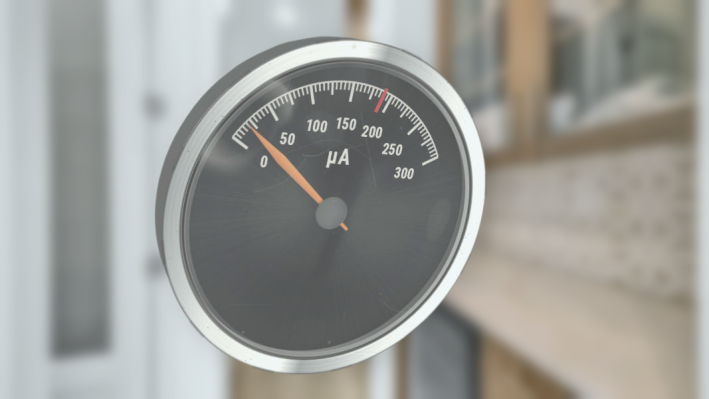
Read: 20 µA
